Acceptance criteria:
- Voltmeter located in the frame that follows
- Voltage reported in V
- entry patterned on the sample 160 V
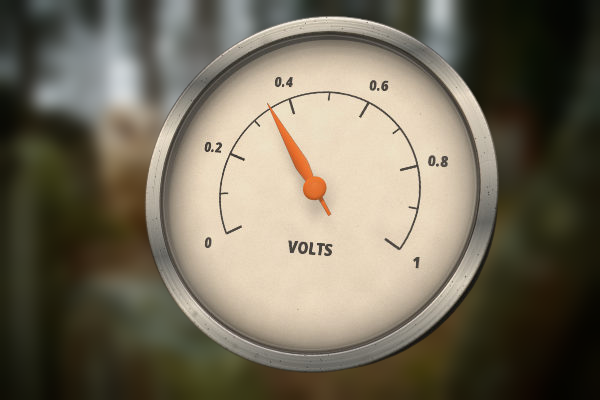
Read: 0.35 V
